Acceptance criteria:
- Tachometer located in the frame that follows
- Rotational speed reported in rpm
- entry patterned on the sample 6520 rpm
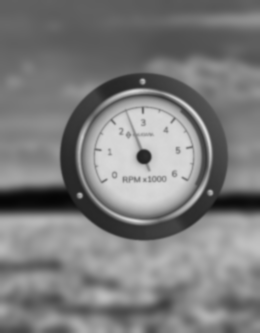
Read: 2500 rpm
